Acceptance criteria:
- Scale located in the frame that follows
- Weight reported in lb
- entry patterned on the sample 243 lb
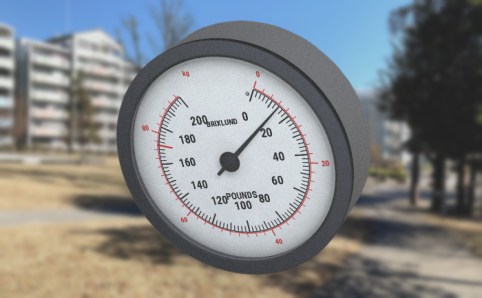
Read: 14 lb
